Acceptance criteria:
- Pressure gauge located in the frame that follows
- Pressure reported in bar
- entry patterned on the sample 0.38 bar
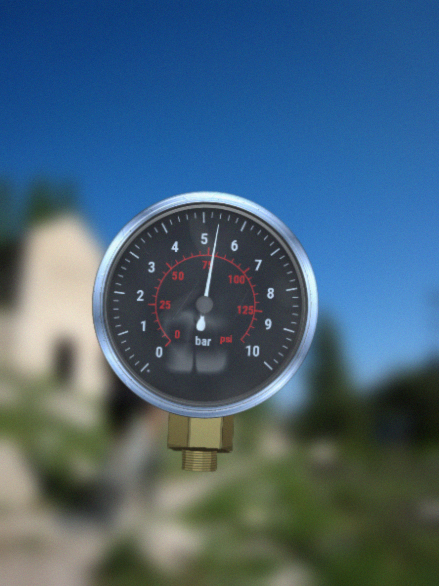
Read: 5.4 bar
